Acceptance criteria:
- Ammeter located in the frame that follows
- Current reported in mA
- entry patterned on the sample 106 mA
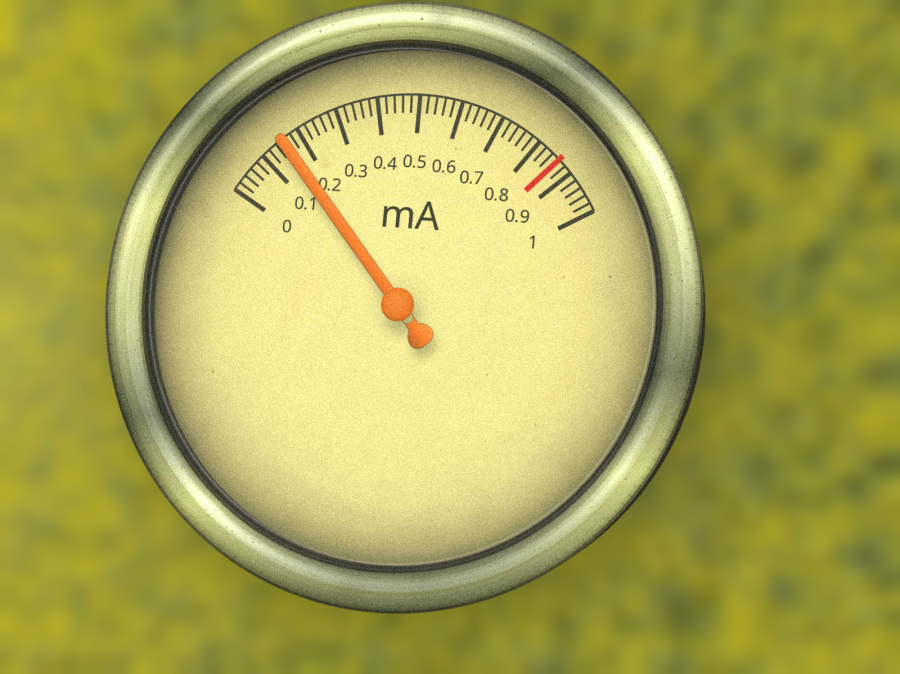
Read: 0.16 mA
